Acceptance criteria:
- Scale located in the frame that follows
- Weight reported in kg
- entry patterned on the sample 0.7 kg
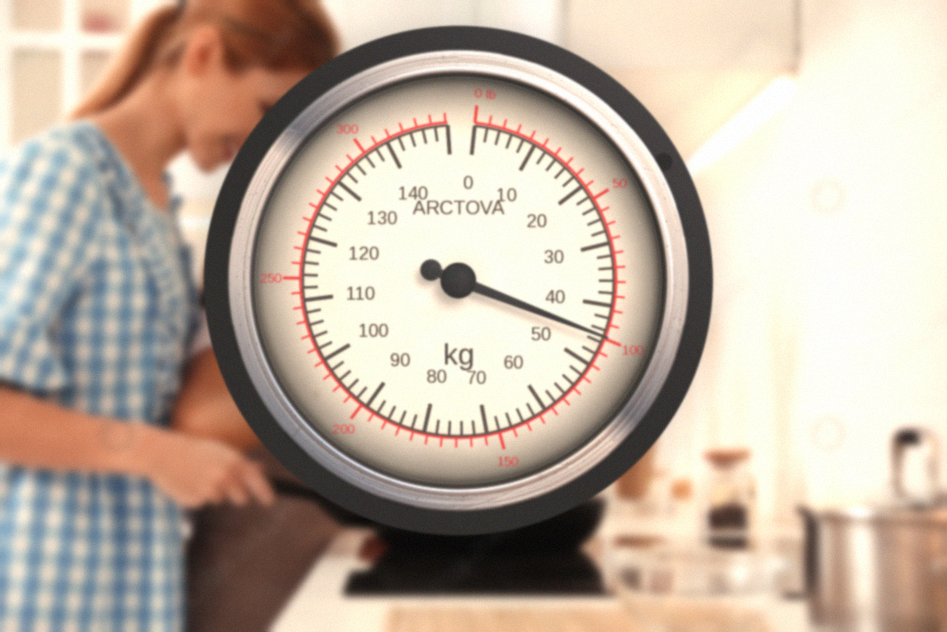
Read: 45 kg
